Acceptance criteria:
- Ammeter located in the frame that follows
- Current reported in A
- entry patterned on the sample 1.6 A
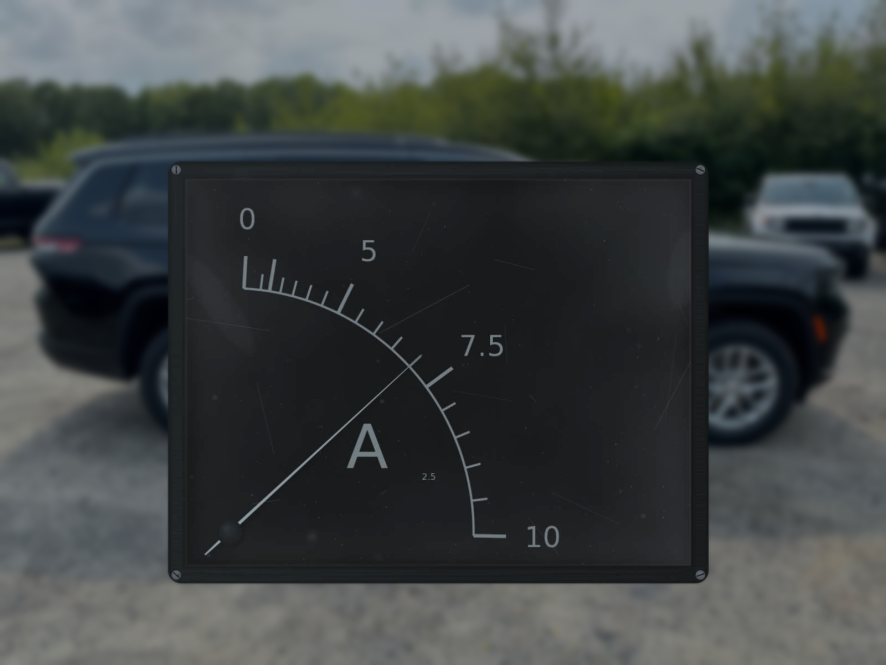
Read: 7 A
